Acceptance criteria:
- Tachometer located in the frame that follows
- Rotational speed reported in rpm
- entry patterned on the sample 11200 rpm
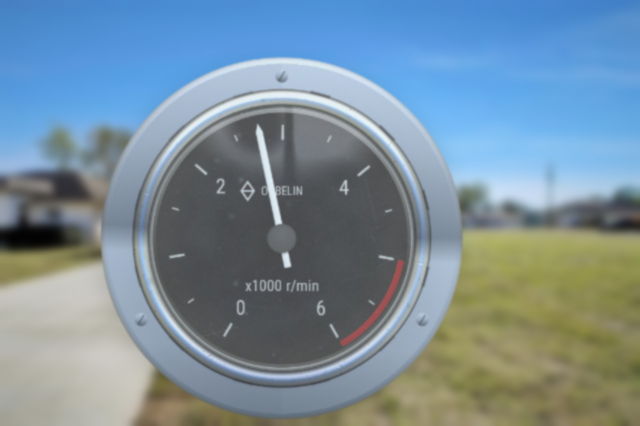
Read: 2750 rpm
